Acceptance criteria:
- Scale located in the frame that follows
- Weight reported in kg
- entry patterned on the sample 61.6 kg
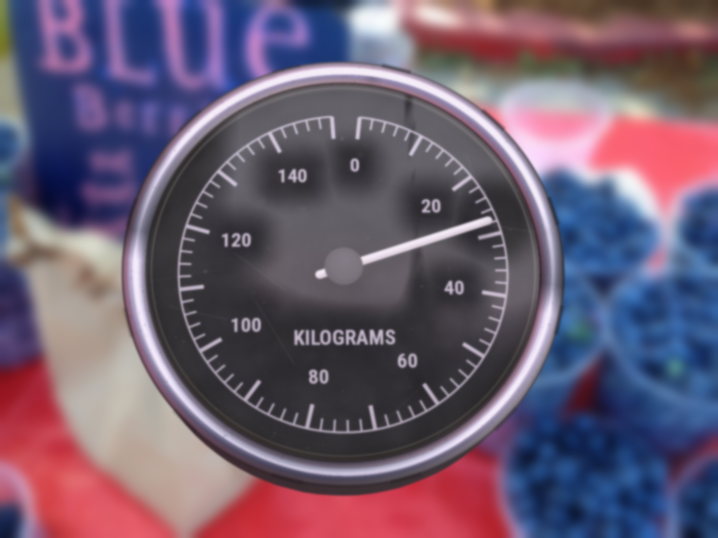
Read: 28 kg
